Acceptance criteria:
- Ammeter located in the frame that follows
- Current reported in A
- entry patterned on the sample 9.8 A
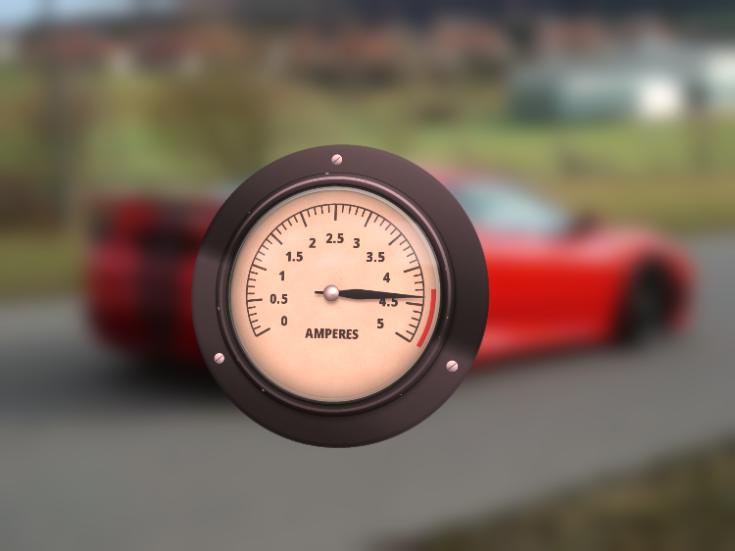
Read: 4.4 A
